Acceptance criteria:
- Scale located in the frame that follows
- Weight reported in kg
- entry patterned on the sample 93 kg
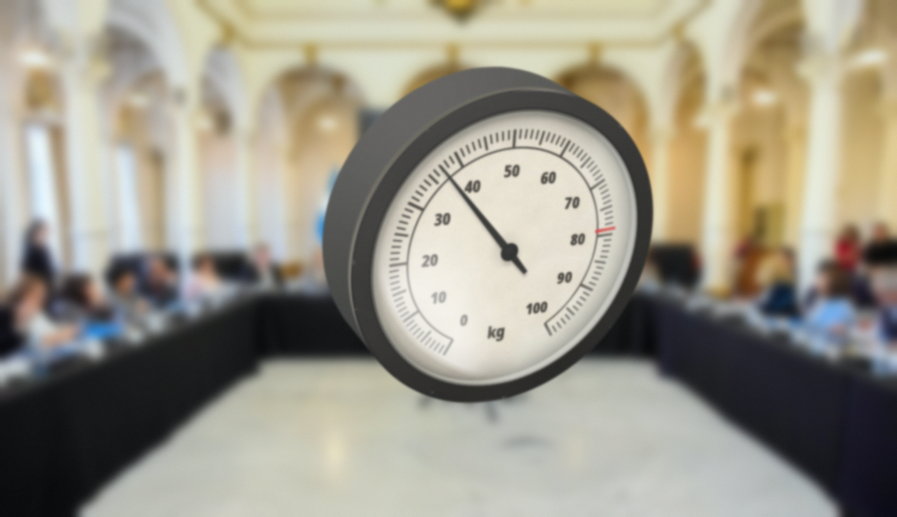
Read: 37 kg
